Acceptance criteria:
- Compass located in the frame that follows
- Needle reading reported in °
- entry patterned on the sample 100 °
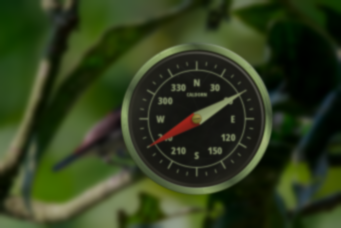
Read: 240 °
